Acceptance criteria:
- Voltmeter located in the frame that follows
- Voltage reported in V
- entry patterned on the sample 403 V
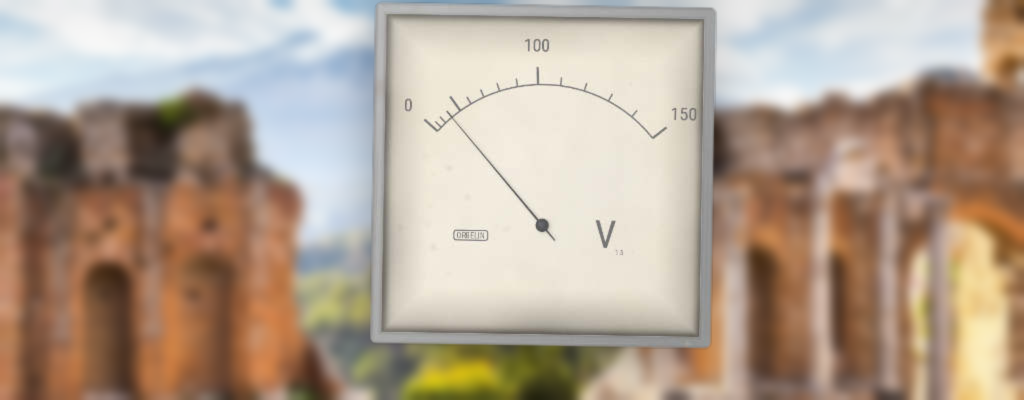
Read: 40 V
